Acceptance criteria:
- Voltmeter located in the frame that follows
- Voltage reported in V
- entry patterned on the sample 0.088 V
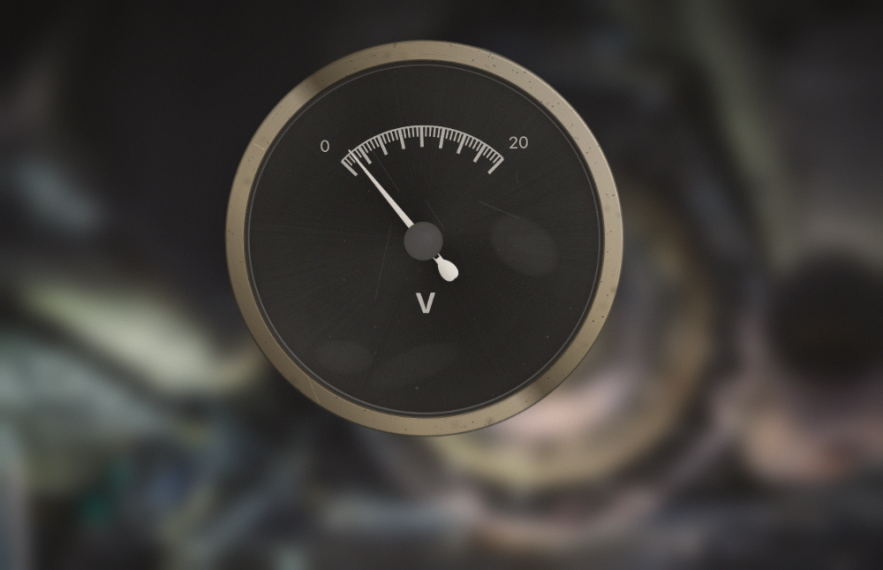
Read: 1.5 V
